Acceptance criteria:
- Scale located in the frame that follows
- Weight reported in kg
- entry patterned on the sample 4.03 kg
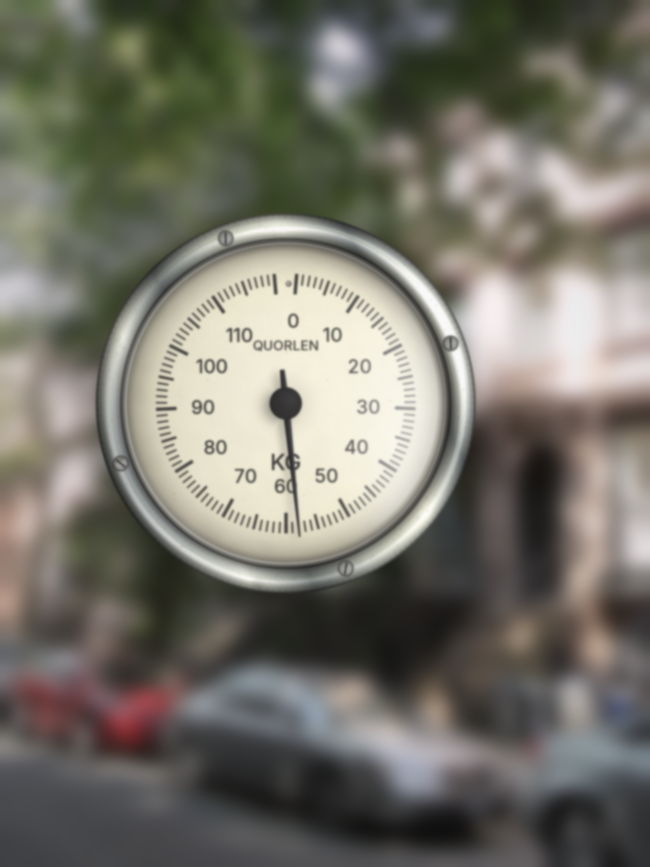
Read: 58 kg
